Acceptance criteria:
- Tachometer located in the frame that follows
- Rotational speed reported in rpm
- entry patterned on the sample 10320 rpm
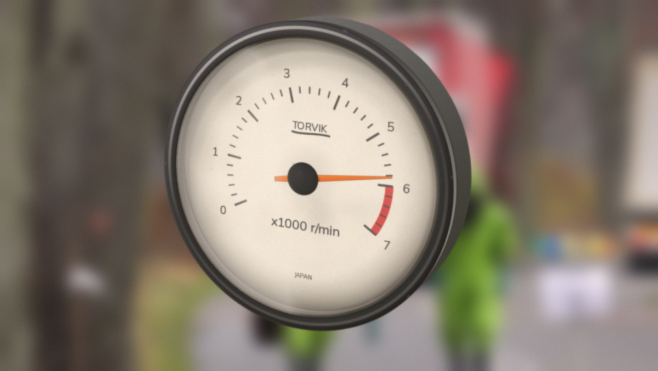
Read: 5800 rpm
